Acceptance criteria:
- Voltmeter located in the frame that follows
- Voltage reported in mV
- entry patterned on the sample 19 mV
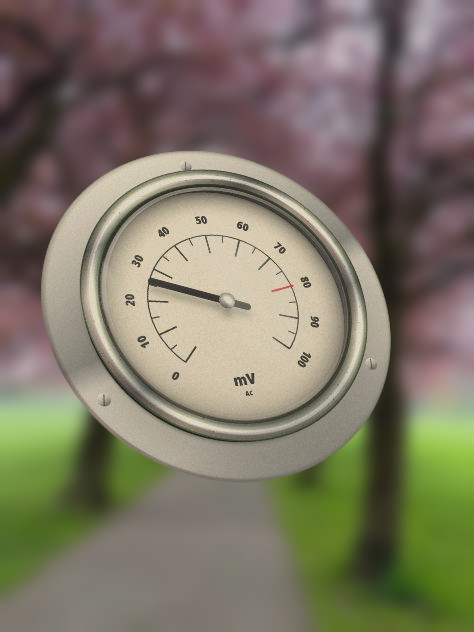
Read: 25 mV
